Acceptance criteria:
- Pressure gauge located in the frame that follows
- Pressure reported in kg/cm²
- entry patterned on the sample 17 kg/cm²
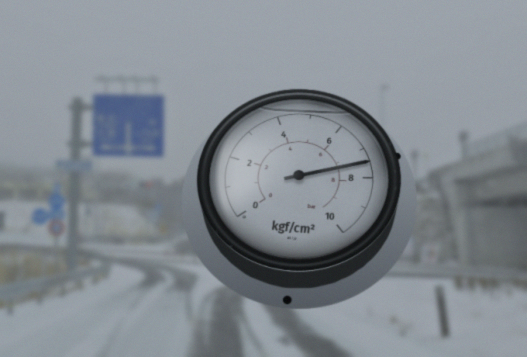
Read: 7.5 kg/cm²
